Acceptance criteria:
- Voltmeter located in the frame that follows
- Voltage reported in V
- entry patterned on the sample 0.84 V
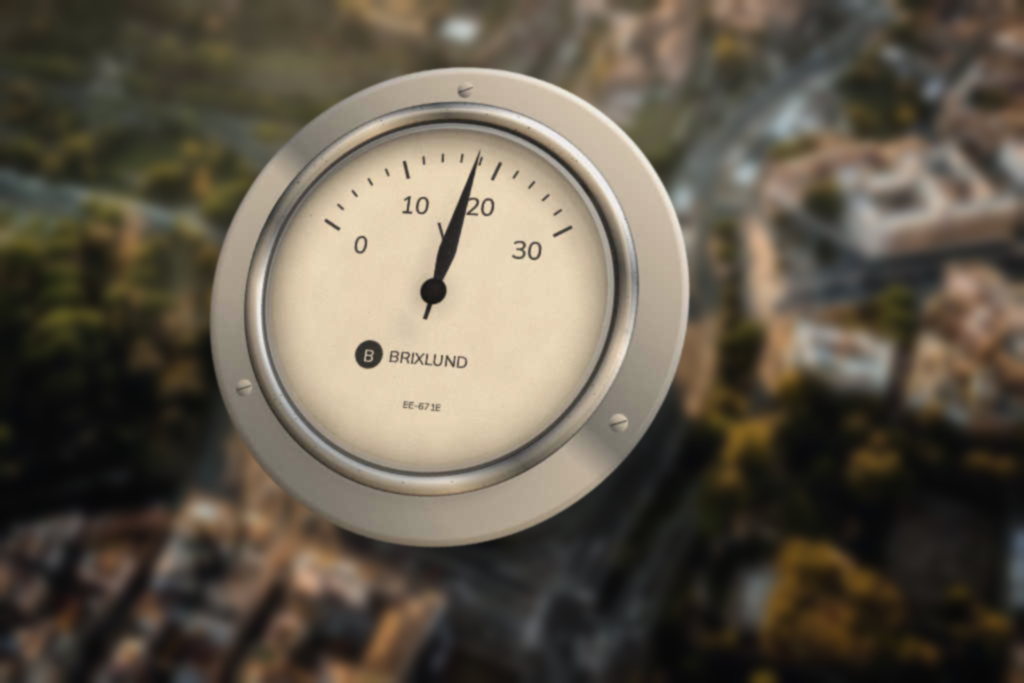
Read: 18 V
